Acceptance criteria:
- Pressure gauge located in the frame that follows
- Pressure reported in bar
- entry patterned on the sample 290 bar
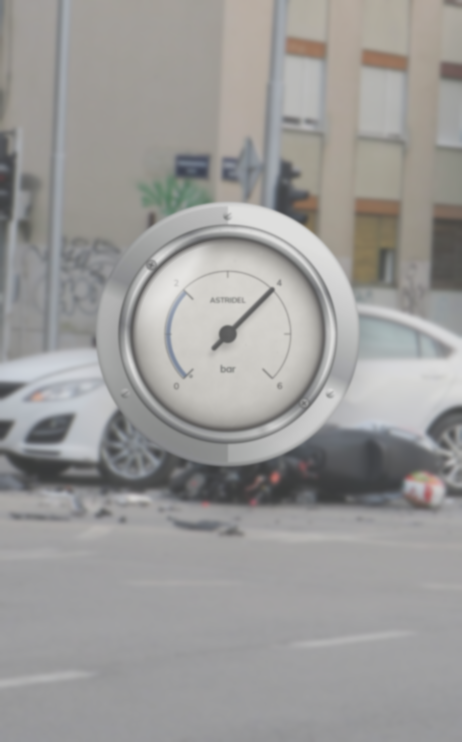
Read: 4 bar
